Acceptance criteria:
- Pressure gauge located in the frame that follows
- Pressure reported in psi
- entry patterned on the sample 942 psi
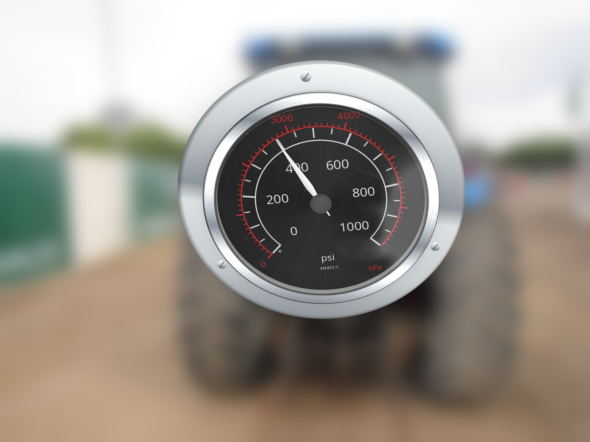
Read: 400 psi
